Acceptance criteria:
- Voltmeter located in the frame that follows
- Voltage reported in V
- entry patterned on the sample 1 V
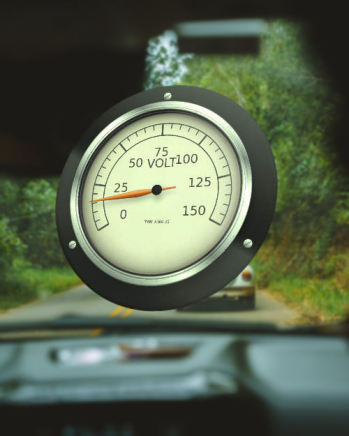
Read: 15 V
